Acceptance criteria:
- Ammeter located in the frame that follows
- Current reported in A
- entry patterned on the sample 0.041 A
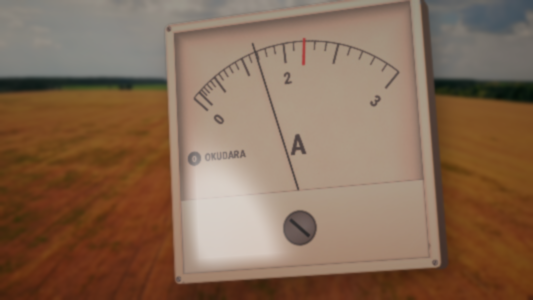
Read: 1.7 A
